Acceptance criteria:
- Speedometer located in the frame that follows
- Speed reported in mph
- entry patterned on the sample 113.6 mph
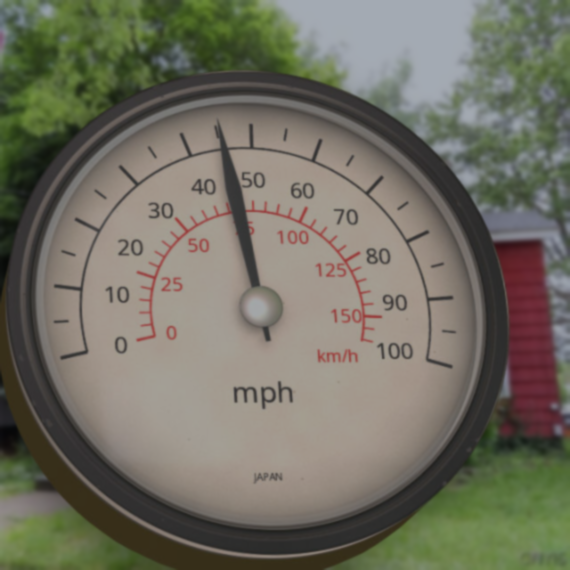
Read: 45 mph
